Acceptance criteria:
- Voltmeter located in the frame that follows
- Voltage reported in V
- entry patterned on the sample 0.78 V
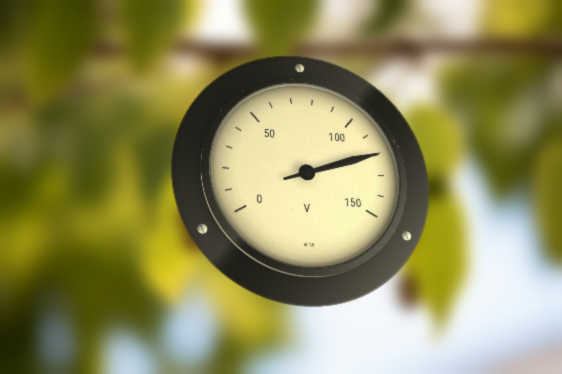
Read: 120 V
